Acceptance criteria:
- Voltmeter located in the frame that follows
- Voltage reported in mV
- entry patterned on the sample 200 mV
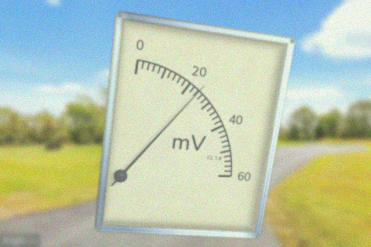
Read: 24 mV
